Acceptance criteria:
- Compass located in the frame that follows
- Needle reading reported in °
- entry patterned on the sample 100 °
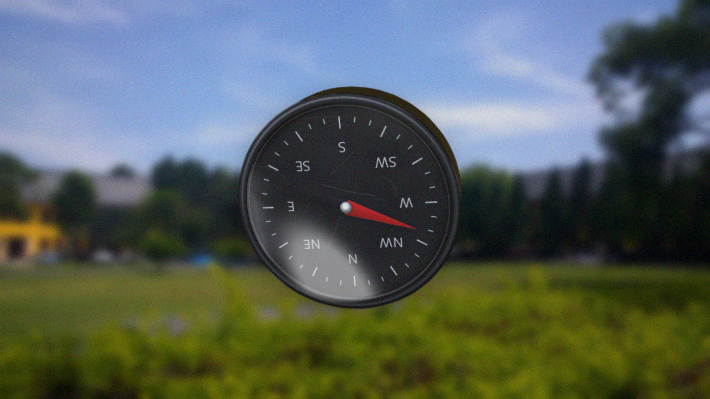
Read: 290 °
